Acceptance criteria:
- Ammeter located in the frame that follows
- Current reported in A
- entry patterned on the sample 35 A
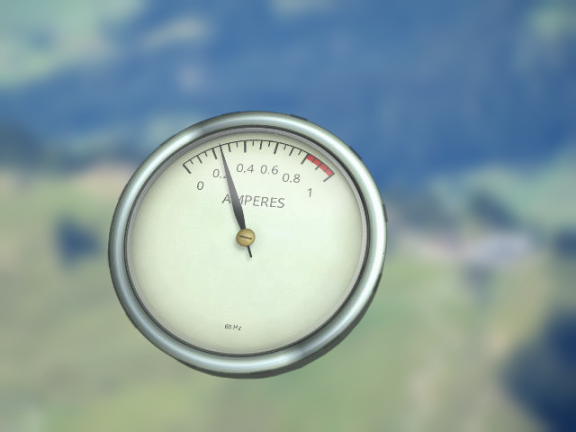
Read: 0.25 A
